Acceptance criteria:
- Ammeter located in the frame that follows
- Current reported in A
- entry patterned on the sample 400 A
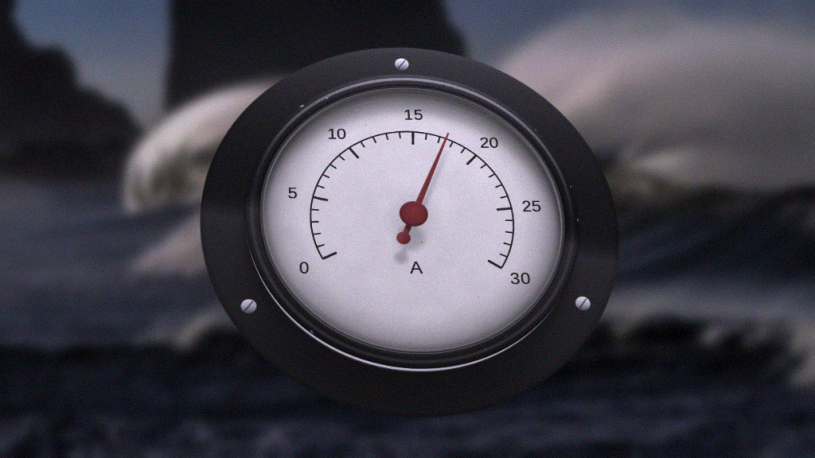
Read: 17.5 A
